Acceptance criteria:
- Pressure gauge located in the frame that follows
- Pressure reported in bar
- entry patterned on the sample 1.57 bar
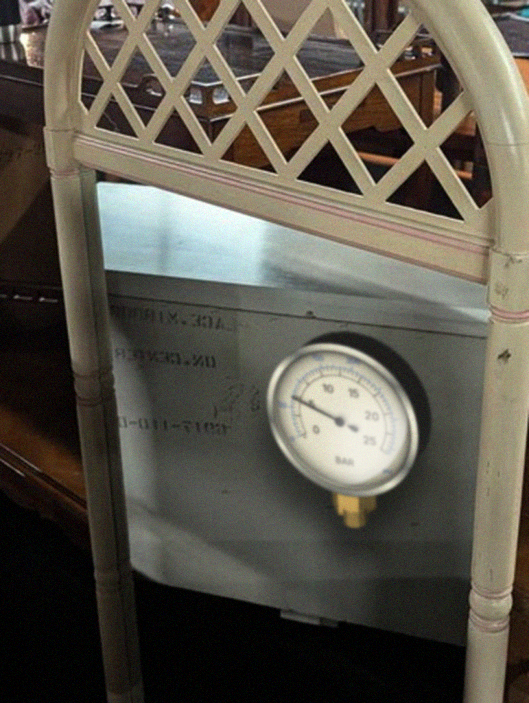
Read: 5 bar
